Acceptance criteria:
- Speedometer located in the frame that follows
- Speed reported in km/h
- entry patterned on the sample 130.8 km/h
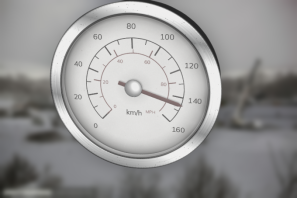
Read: 145 km/h
